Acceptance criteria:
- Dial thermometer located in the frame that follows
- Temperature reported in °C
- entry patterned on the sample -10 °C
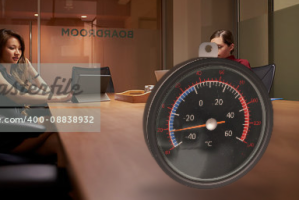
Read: -30 °C
